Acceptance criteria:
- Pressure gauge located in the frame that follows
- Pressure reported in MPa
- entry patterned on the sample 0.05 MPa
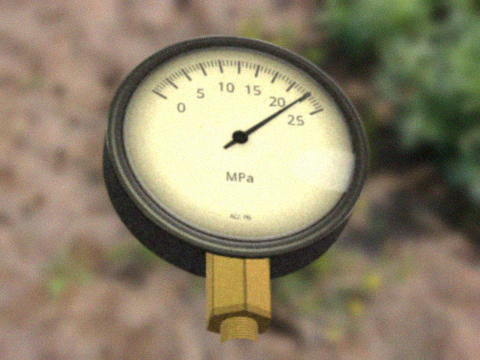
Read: 22.5 MPa
